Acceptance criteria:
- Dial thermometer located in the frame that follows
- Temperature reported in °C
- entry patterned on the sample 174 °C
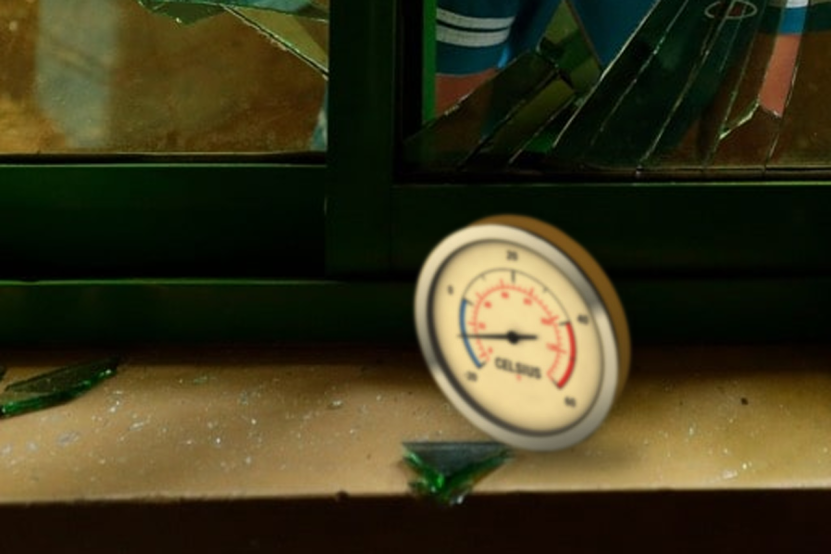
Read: -10 °C
